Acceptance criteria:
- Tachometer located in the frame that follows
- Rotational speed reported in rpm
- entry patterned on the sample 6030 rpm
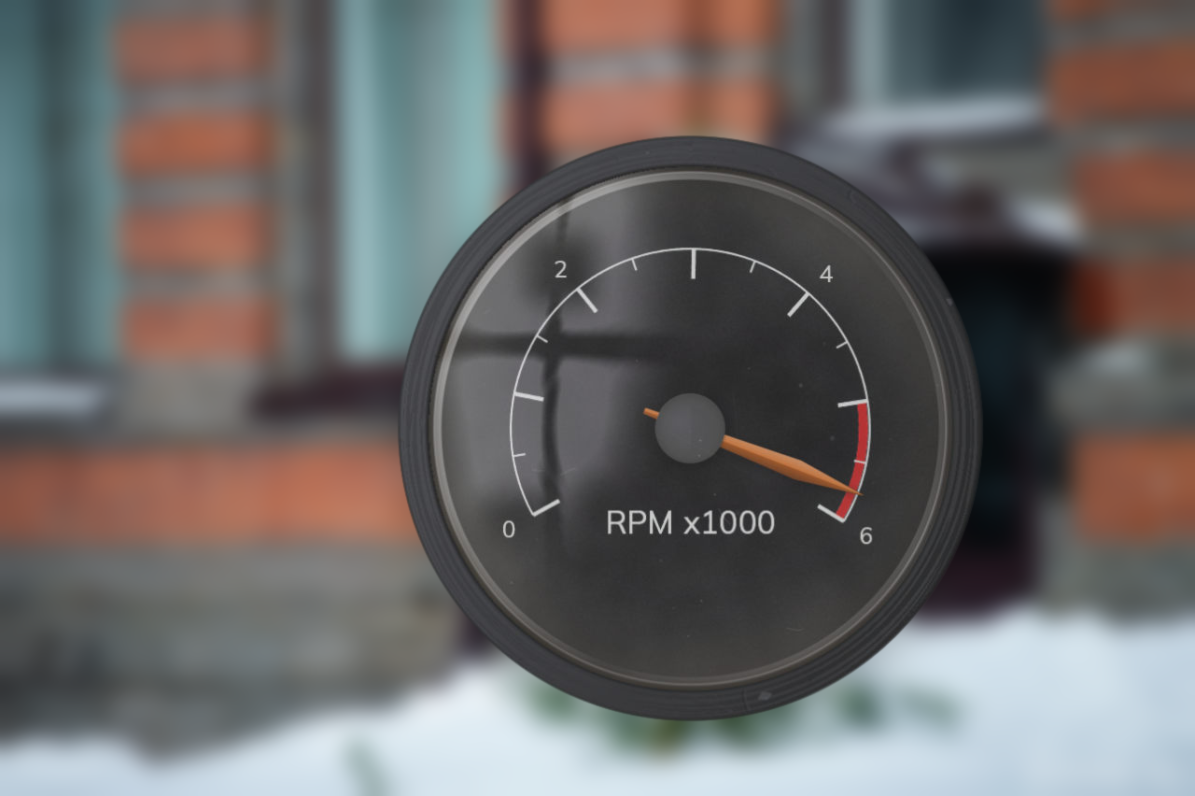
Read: 5750 rpm
